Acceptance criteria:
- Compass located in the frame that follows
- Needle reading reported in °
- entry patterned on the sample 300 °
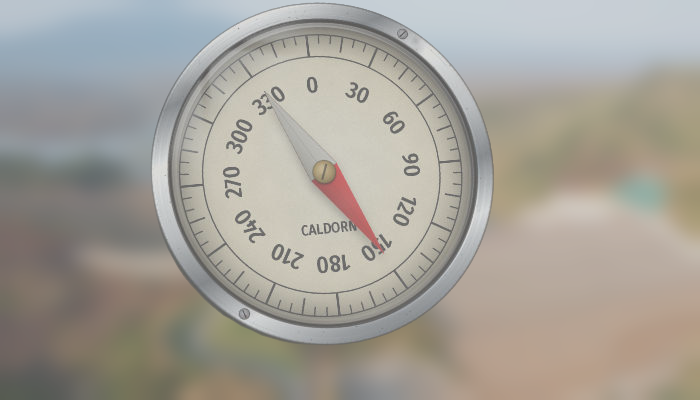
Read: 150 °
